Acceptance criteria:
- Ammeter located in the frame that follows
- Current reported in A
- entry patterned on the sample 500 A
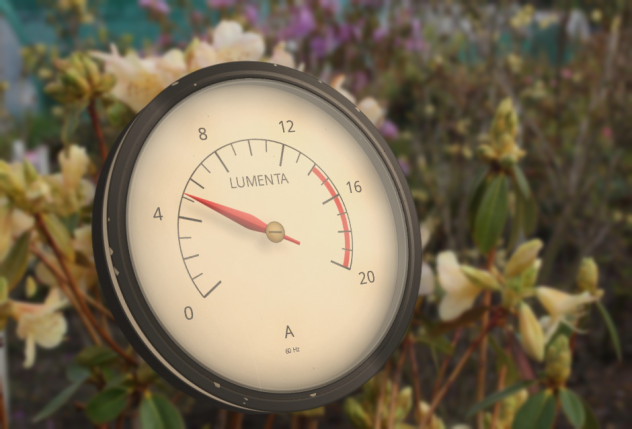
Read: 5 A
